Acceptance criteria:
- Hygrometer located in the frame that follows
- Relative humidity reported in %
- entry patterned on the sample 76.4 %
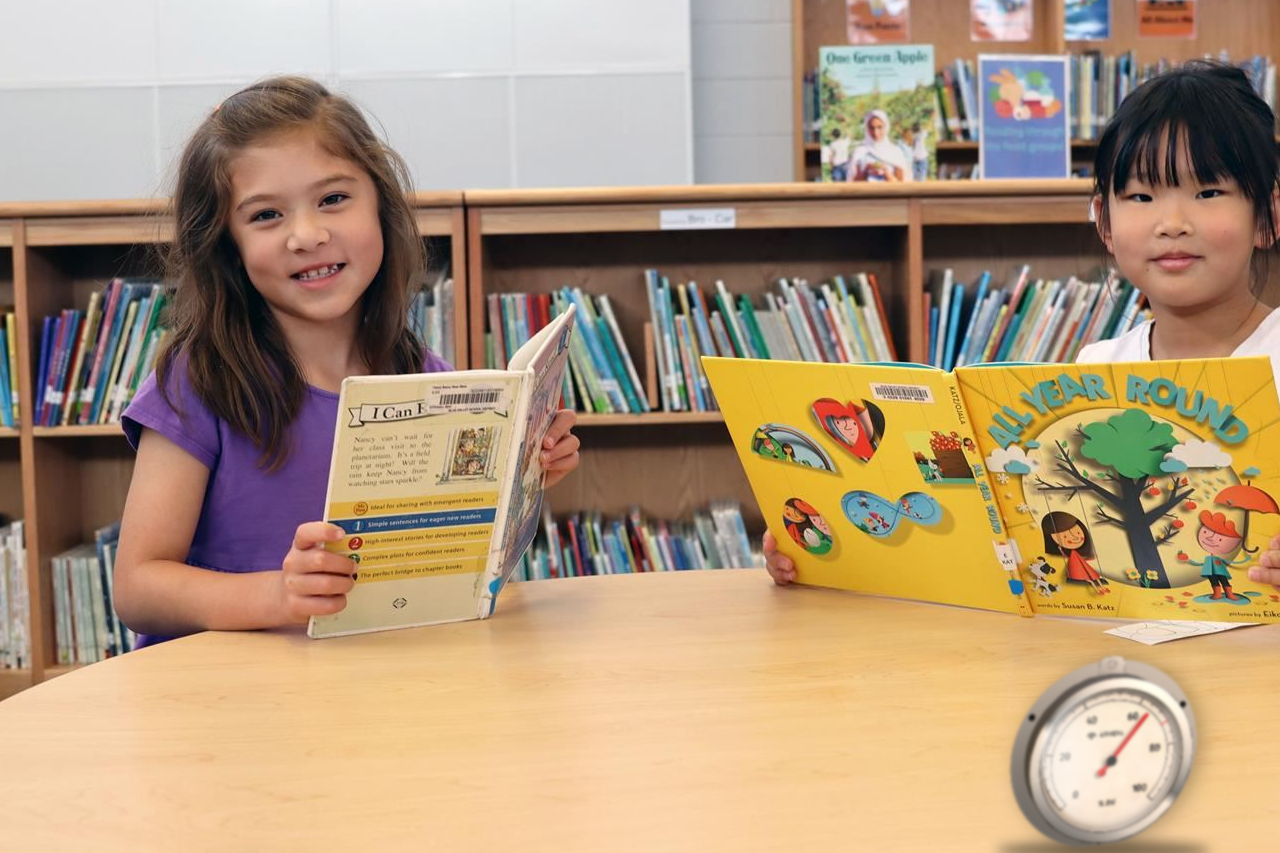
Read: 64 %
